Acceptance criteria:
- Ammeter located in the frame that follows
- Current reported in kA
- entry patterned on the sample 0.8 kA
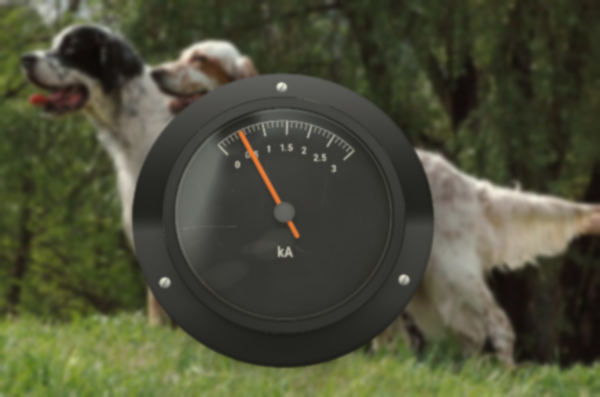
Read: 0.5 kA
